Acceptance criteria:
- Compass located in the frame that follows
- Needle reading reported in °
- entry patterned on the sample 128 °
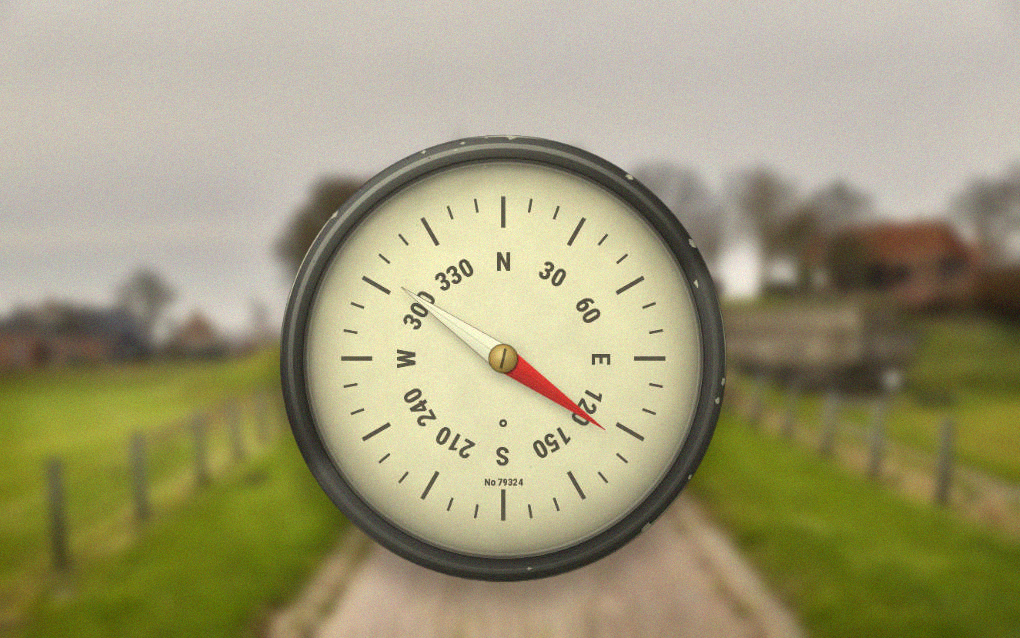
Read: 125 °
